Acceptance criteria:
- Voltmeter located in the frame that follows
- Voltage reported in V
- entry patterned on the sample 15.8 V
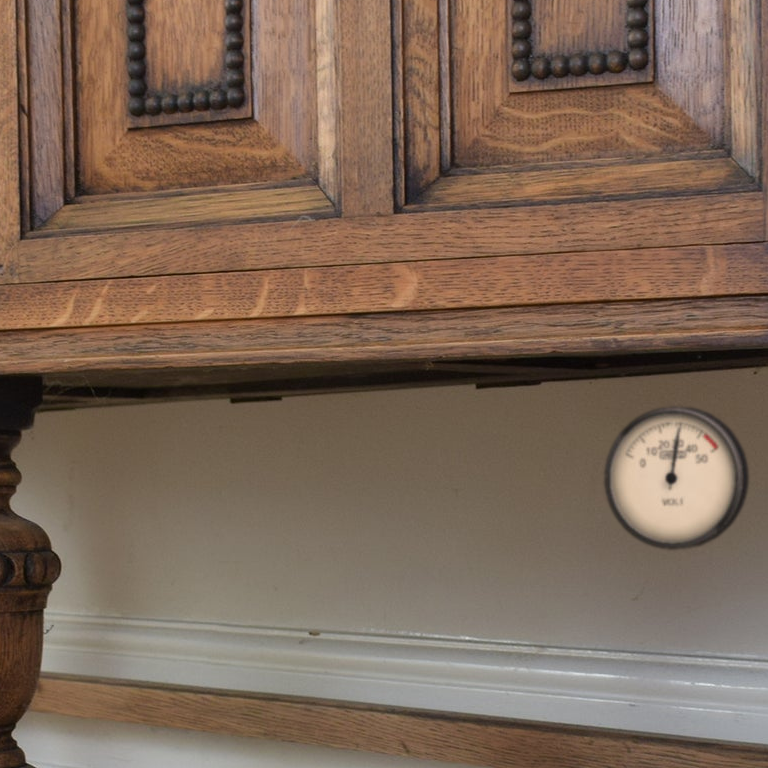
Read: 30 V
